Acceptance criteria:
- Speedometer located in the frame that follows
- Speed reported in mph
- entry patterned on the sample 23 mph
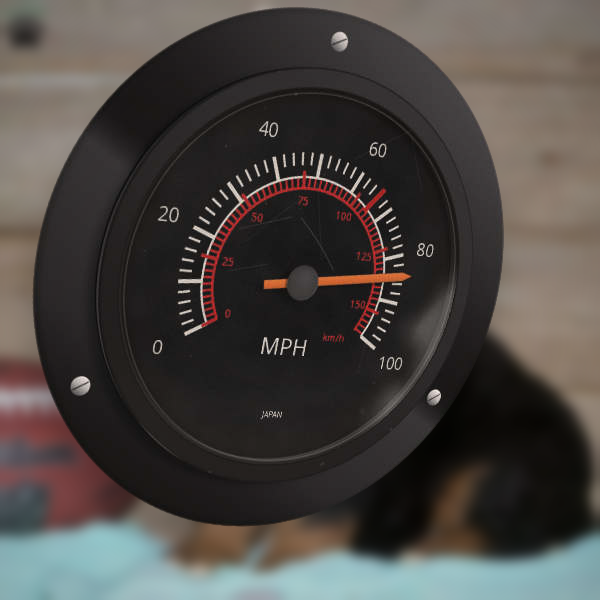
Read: 84 mph
